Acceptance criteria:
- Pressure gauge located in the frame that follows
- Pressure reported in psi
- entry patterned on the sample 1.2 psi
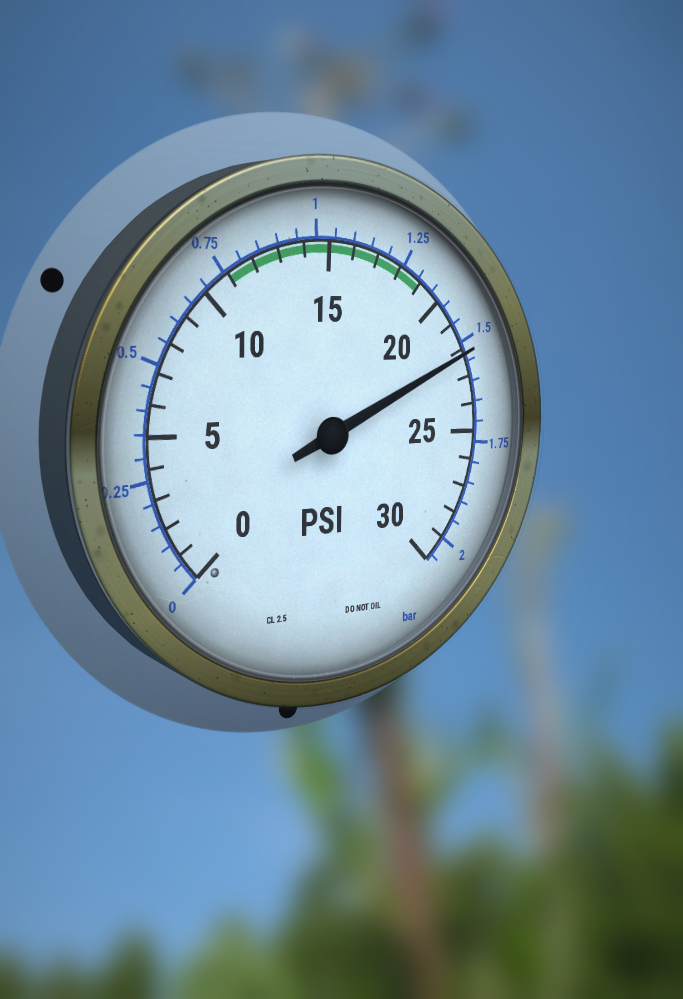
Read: 22 psi
